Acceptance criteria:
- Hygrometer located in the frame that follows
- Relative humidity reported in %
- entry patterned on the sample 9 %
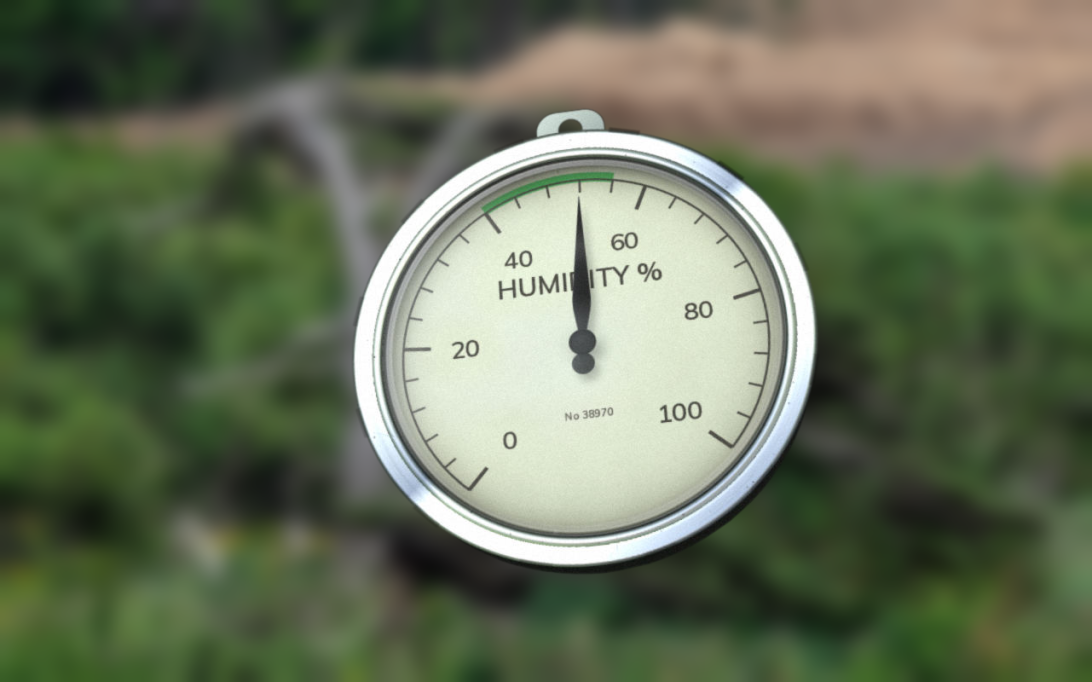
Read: 52 %
